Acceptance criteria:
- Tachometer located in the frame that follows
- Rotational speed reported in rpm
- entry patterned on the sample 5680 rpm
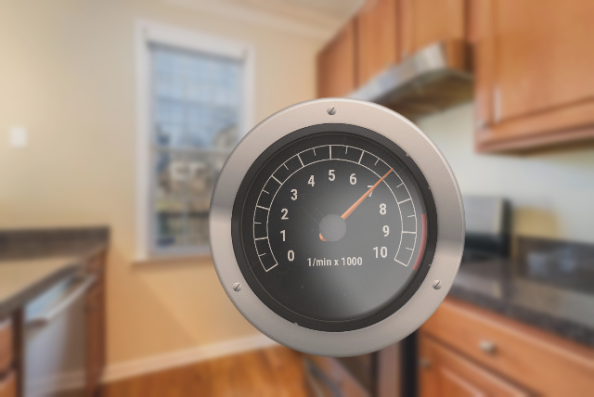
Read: 7000 rpm
